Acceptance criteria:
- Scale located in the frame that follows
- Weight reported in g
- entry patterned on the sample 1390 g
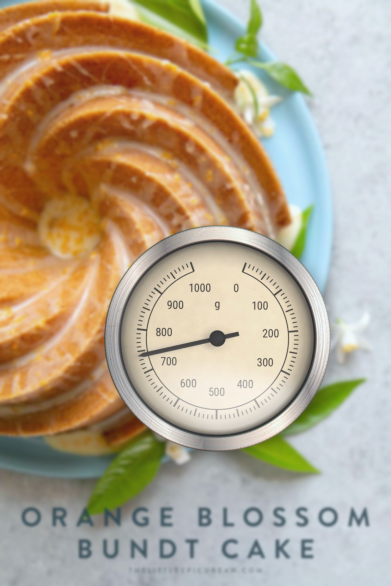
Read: 740 g
